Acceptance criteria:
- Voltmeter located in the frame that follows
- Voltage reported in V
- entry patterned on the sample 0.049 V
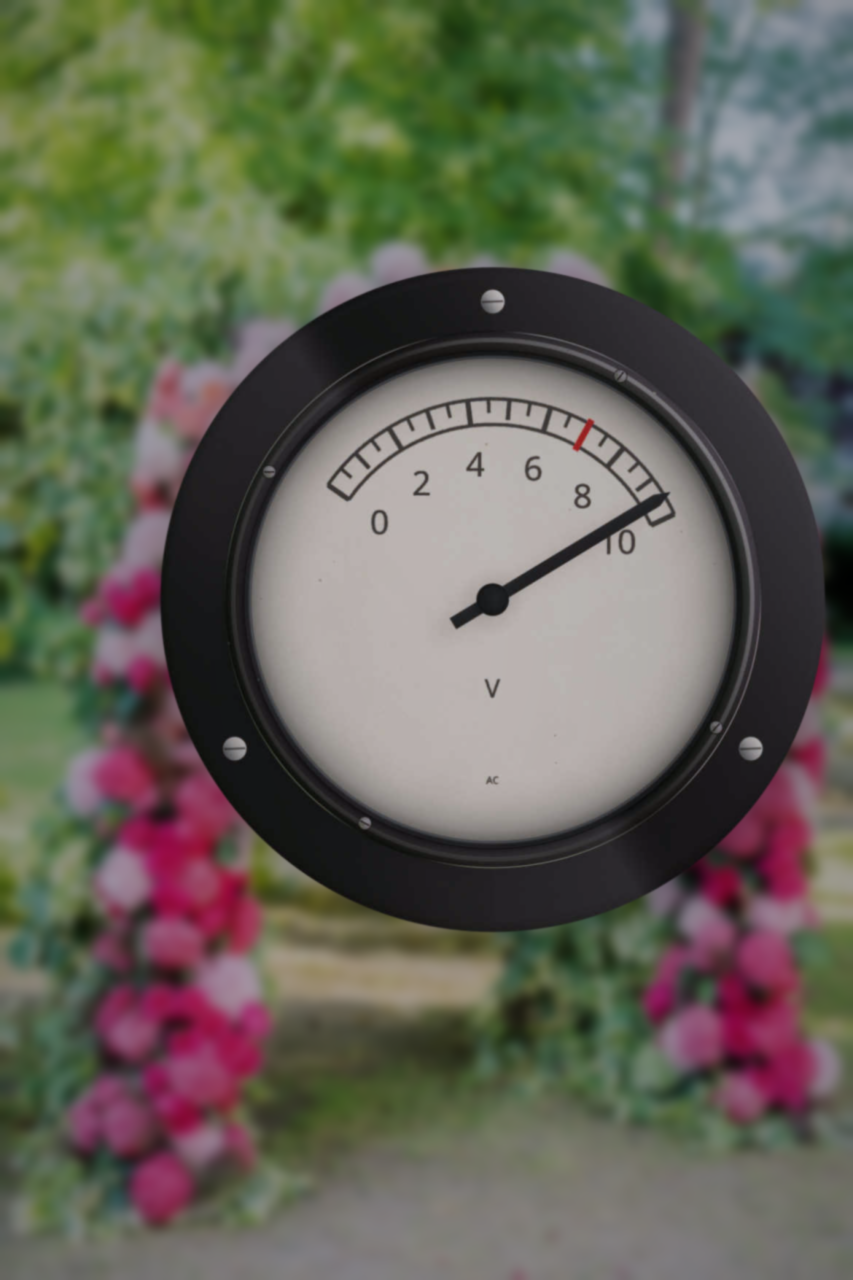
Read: 9.5 V
